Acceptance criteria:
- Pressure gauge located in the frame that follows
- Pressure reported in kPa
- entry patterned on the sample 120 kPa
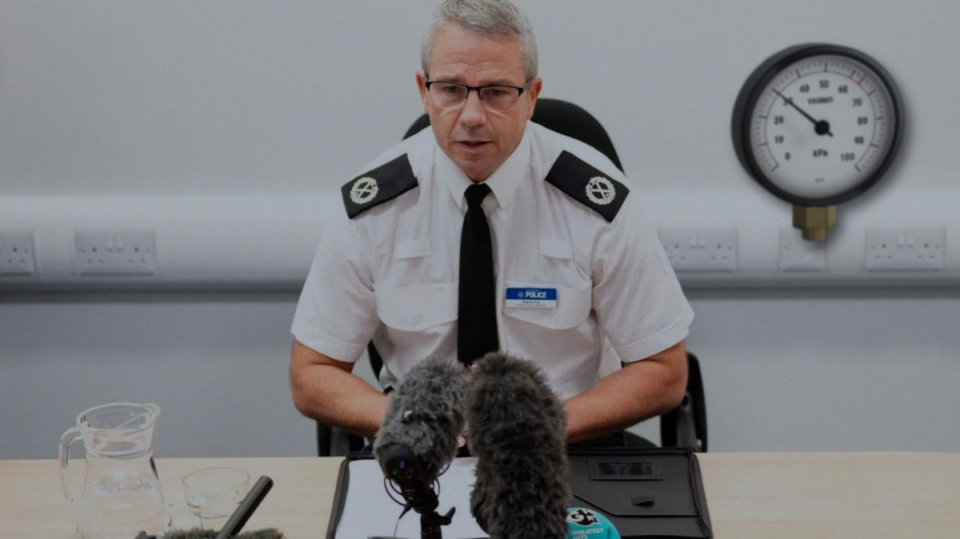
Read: 30 kPa
